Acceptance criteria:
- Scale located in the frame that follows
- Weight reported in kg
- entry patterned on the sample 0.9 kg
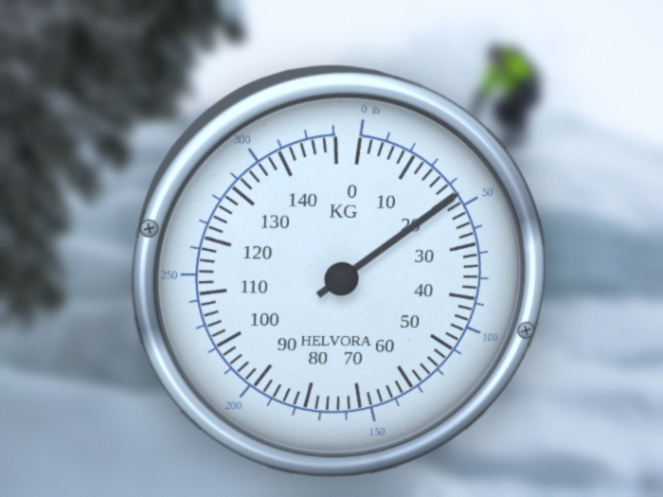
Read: 20 kg
